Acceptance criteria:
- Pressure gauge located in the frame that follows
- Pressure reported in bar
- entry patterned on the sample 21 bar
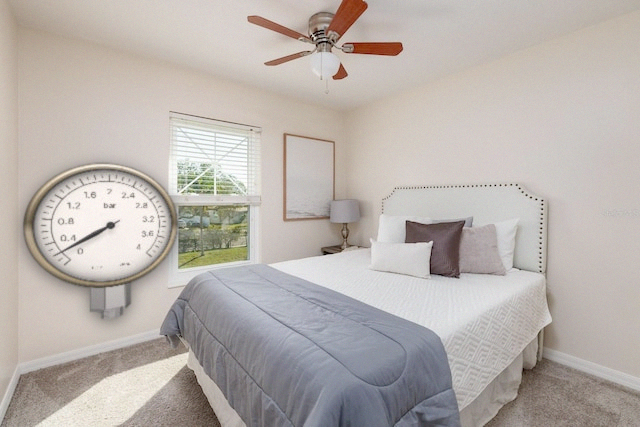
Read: 0.2 bar
